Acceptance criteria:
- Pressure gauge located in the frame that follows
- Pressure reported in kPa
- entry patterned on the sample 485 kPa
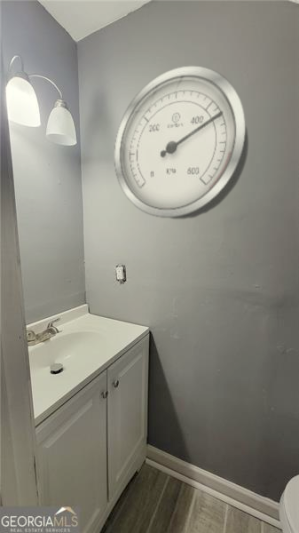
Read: 440 kPa
